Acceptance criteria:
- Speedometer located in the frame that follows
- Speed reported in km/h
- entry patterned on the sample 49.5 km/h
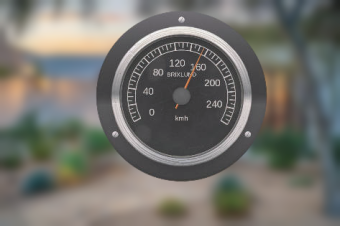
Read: 155 km/h
